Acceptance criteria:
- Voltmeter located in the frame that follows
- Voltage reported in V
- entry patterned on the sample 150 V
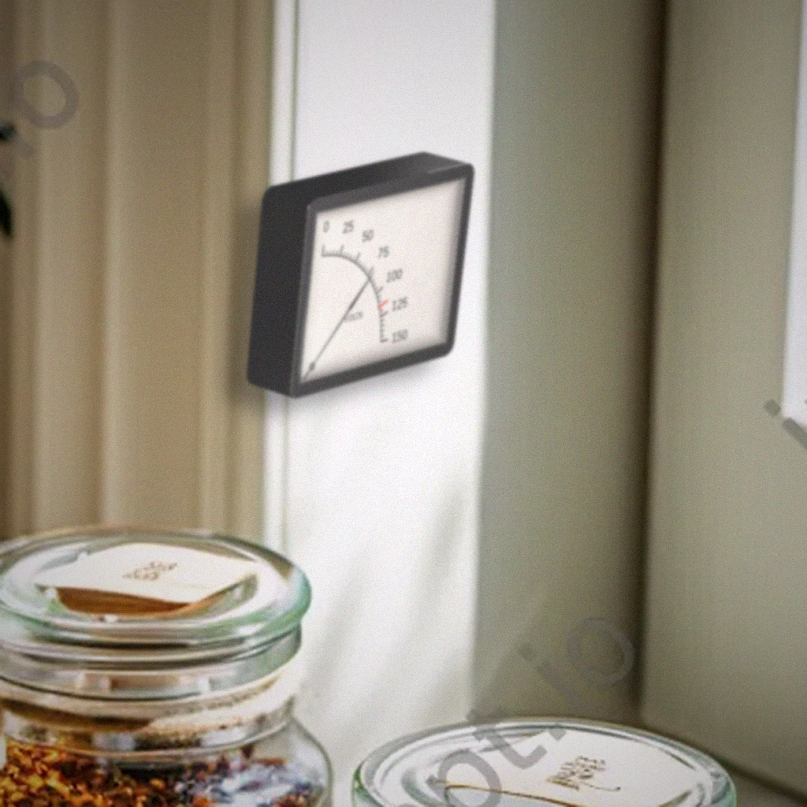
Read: 75 V
